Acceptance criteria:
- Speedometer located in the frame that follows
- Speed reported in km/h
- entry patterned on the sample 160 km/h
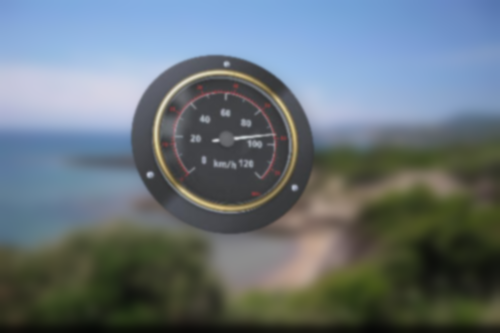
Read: 95 km/h
